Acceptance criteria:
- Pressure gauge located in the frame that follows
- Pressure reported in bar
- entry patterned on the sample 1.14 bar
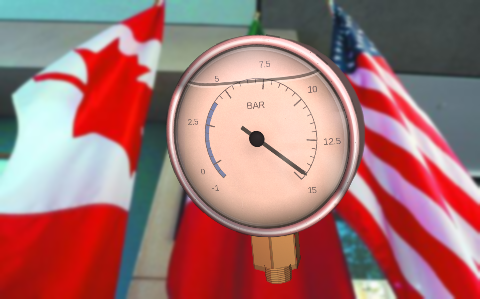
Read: 14.5 bar
